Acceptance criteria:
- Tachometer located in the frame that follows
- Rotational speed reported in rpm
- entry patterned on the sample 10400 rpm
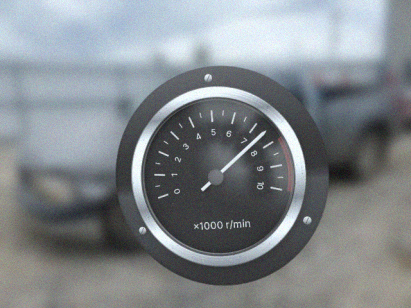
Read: 7500 rpm
